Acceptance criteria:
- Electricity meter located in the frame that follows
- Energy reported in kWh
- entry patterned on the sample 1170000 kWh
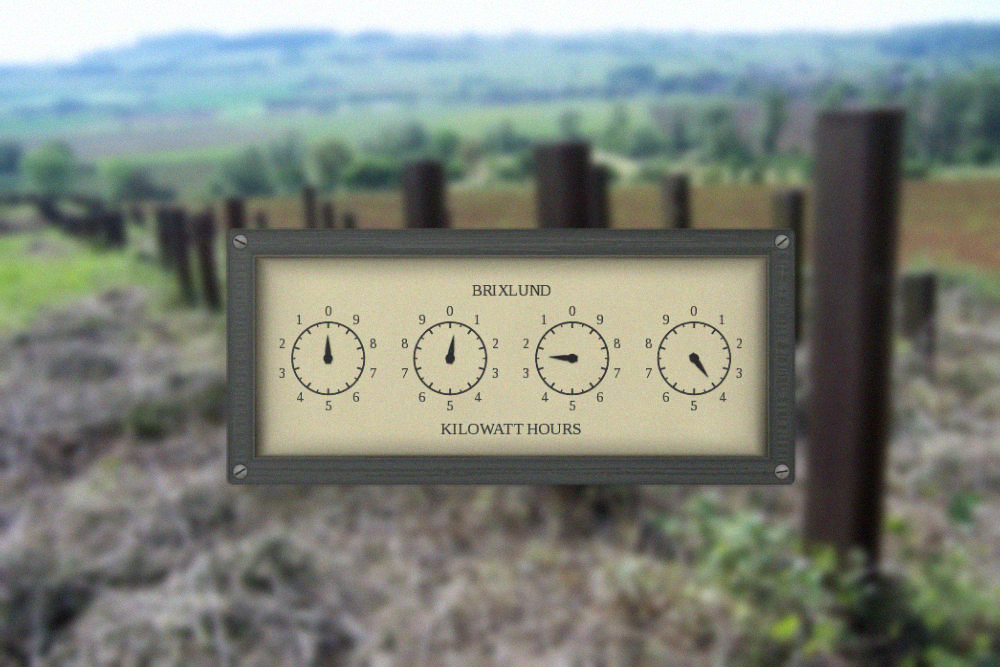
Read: 24 kWh
